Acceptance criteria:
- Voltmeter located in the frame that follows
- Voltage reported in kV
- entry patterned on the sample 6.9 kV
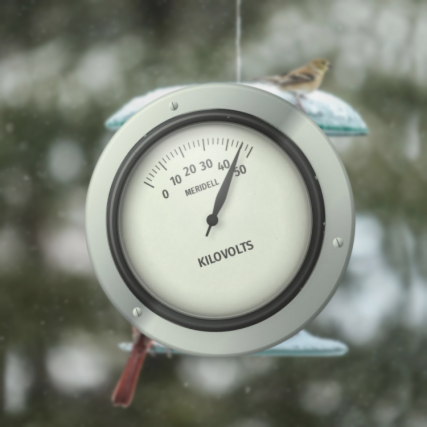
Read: 46 kV
